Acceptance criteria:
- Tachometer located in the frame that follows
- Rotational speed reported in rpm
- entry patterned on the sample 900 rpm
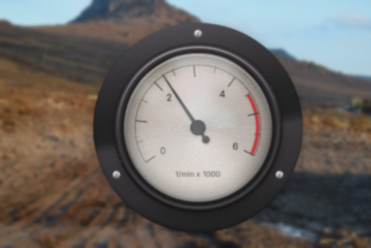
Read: 2250 rpm
